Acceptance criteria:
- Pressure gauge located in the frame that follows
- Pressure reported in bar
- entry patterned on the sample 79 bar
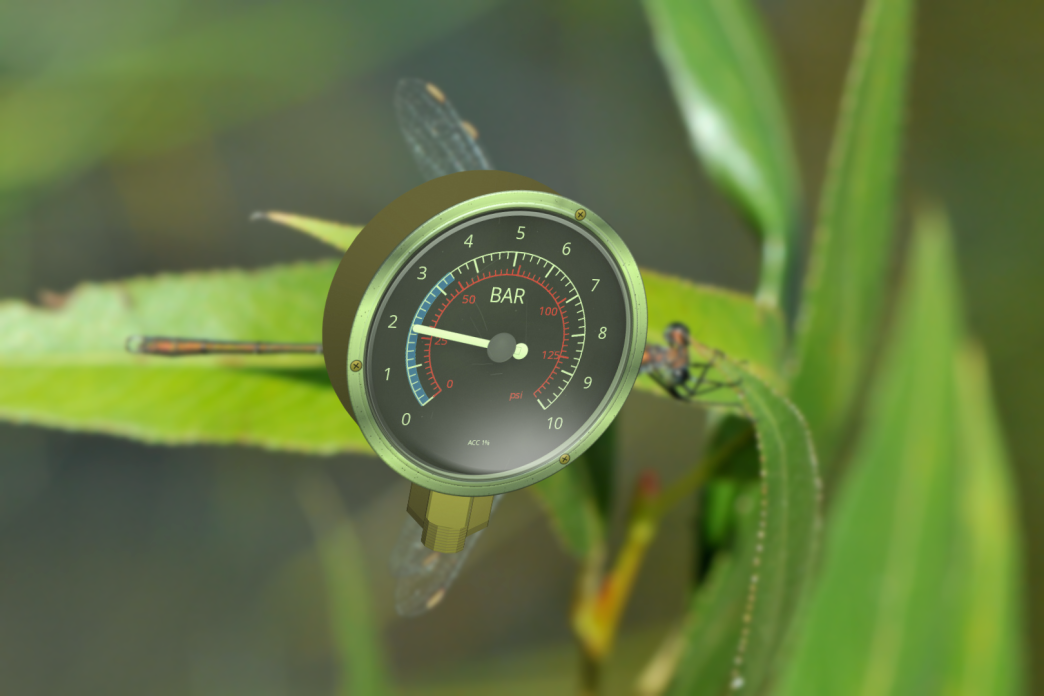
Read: 2 bar
